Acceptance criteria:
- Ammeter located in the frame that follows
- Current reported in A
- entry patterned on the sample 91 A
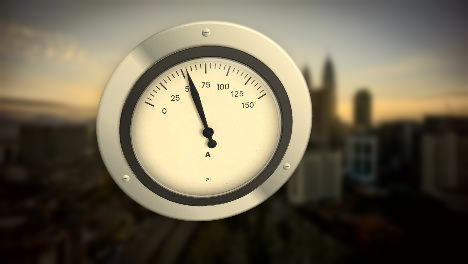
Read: 55 A
